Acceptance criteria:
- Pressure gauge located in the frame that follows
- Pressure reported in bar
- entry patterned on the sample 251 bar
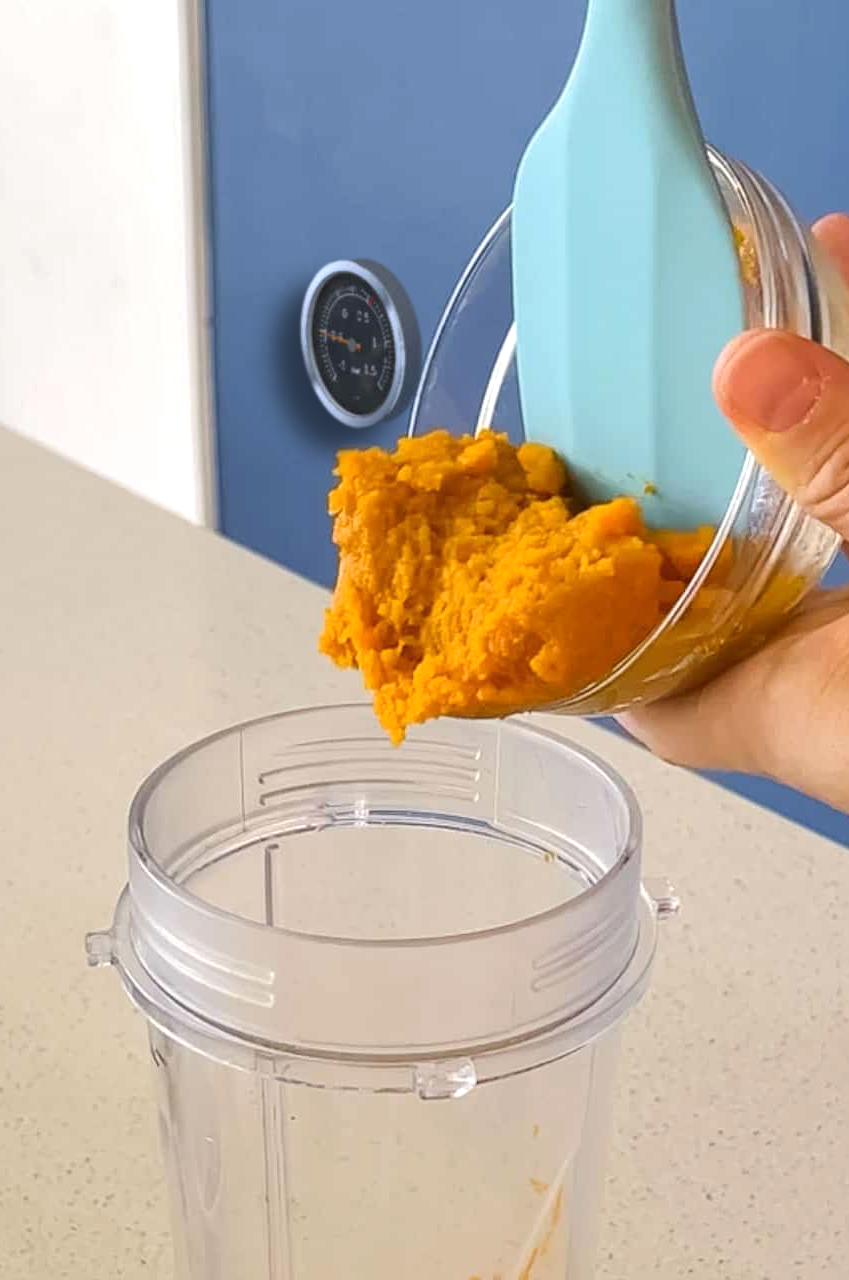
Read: -0.5 bar
